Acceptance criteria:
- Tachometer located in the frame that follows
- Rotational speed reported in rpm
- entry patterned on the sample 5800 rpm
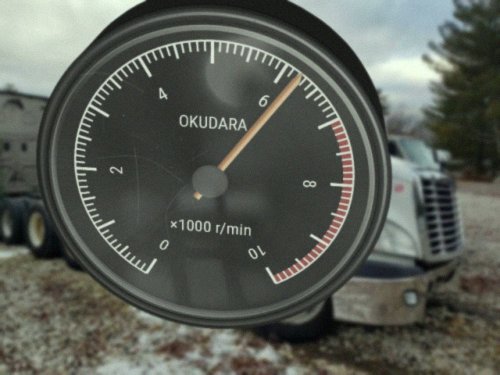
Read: 6200 rpm
